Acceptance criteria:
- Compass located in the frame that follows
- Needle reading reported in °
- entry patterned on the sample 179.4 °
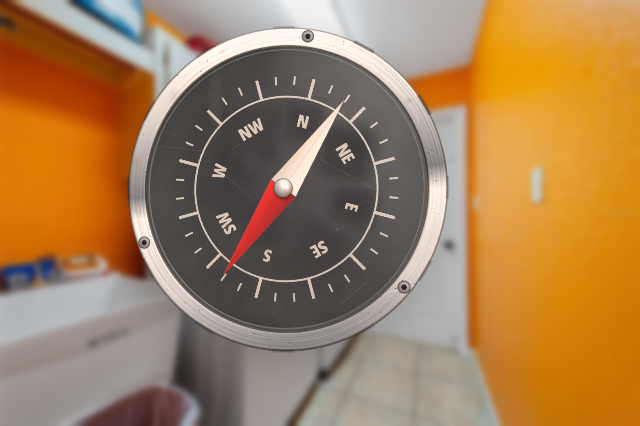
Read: 200 °
